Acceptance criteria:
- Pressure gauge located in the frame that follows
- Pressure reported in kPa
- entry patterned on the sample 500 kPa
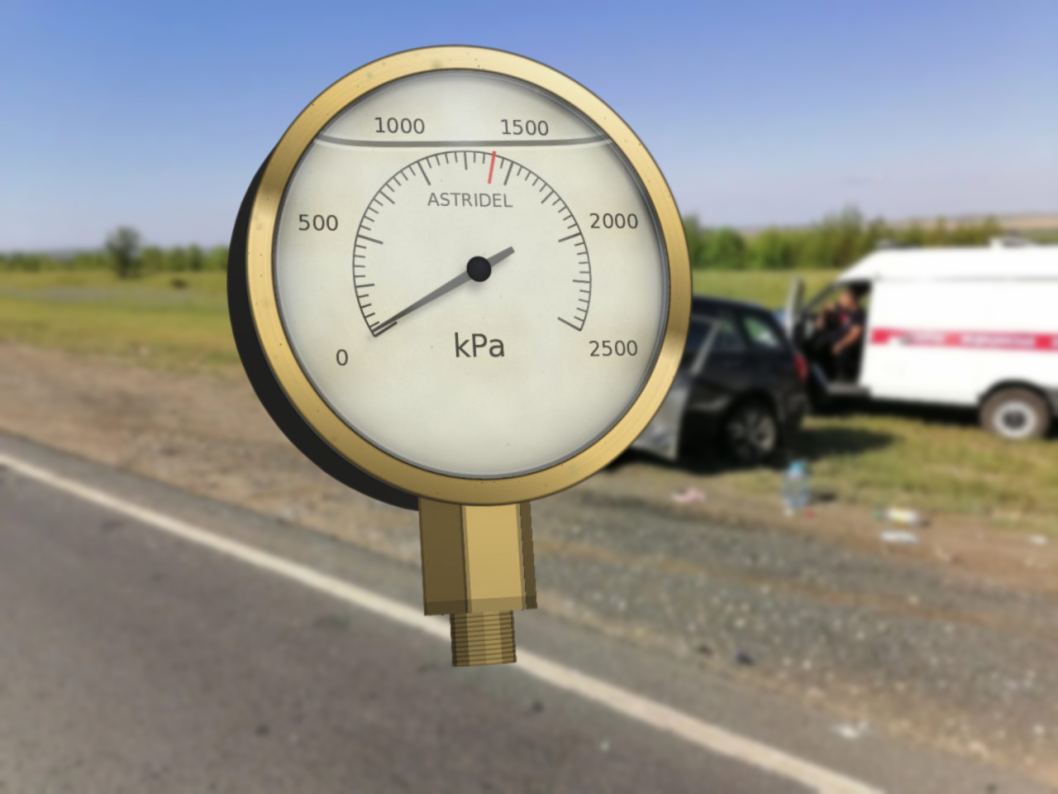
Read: 25 kPa
